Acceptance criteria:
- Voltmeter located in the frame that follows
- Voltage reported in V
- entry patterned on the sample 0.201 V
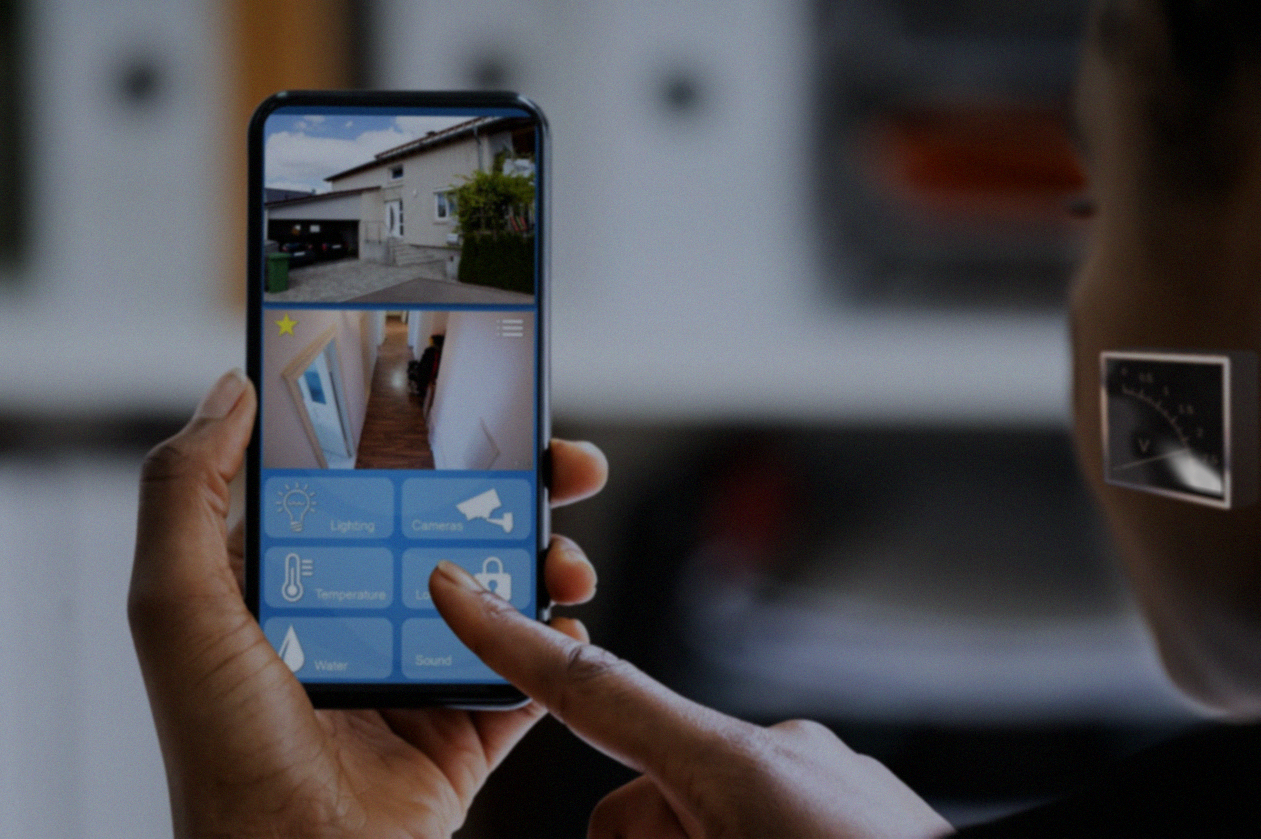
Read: 2.25 V
